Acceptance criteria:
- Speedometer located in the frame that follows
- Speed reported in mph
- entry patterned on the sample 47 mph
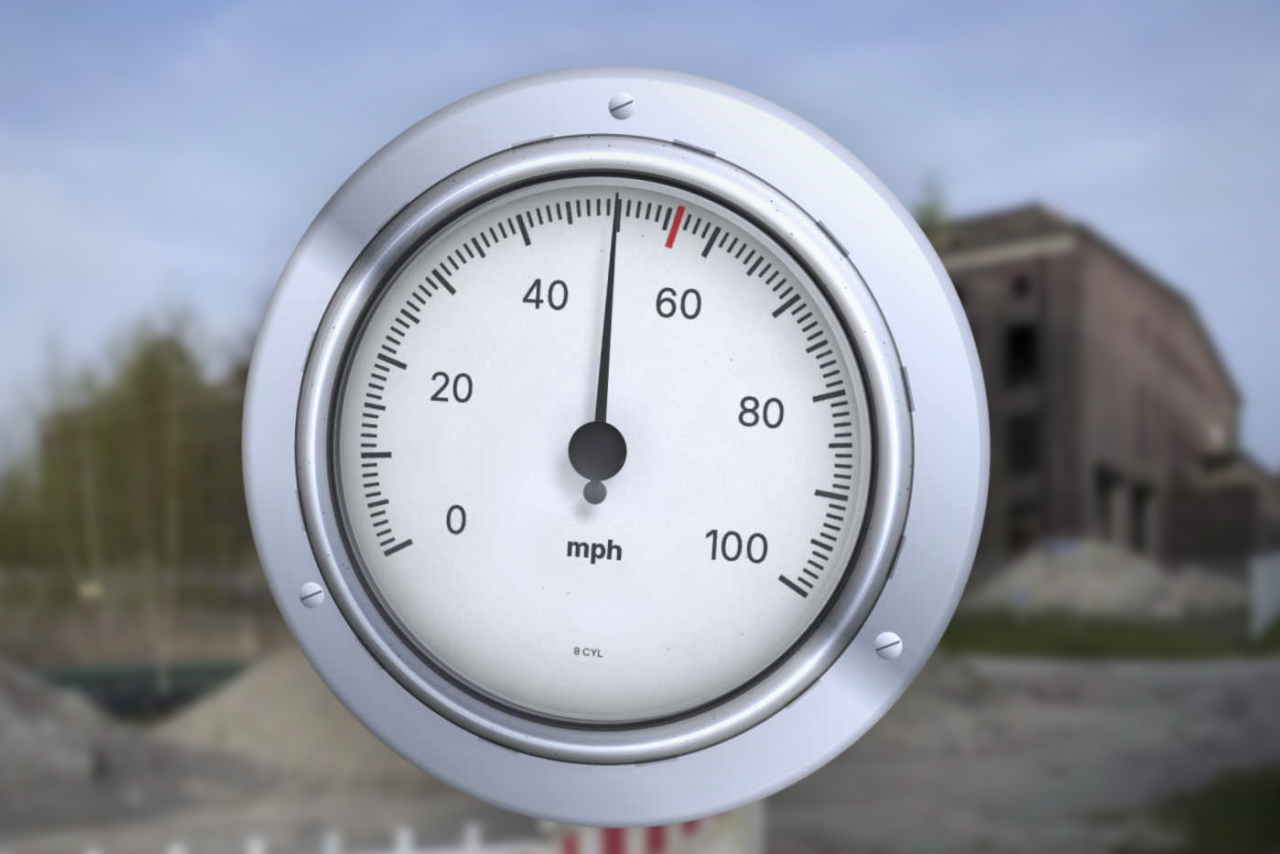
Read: 50 mph
